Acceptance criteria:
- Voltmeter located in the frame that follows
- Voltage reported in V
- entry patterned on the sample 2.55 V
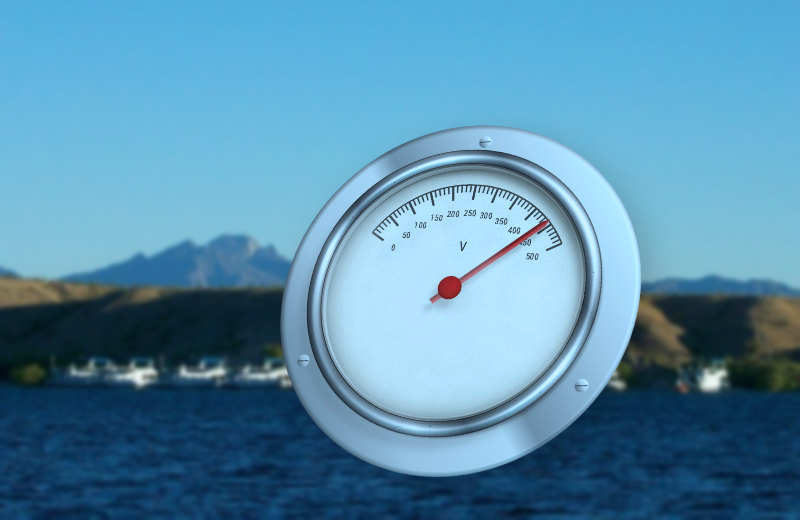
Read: 450 V
